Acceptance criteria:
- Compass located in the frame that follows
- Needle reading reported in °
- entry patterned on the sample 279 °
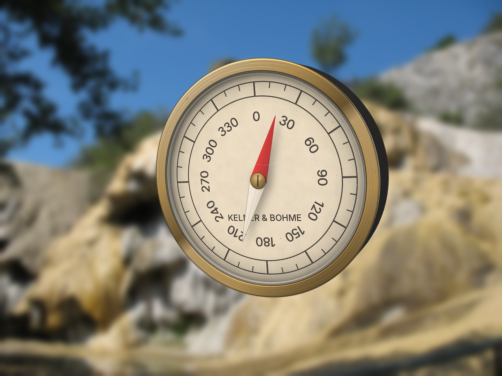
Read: 20 °
